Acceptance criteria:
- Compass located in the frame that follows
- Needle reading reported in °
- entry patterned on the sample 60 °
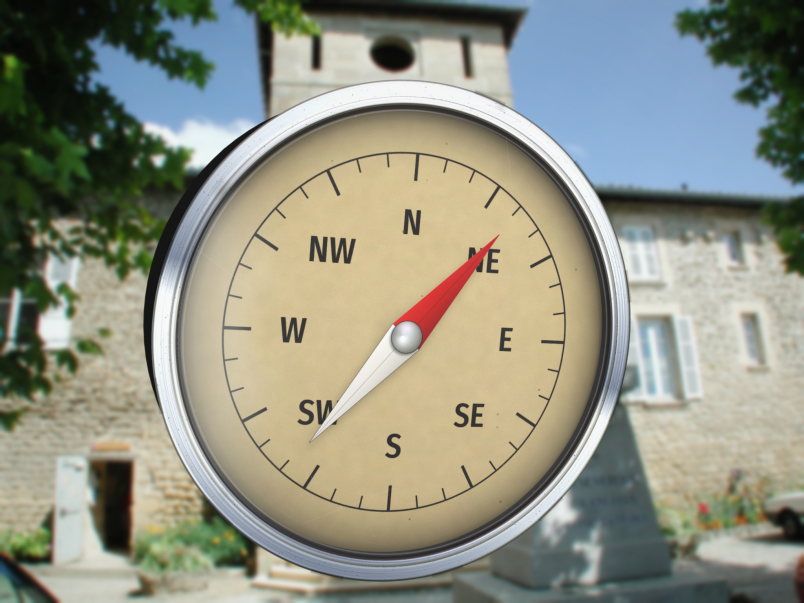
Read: 40 °
